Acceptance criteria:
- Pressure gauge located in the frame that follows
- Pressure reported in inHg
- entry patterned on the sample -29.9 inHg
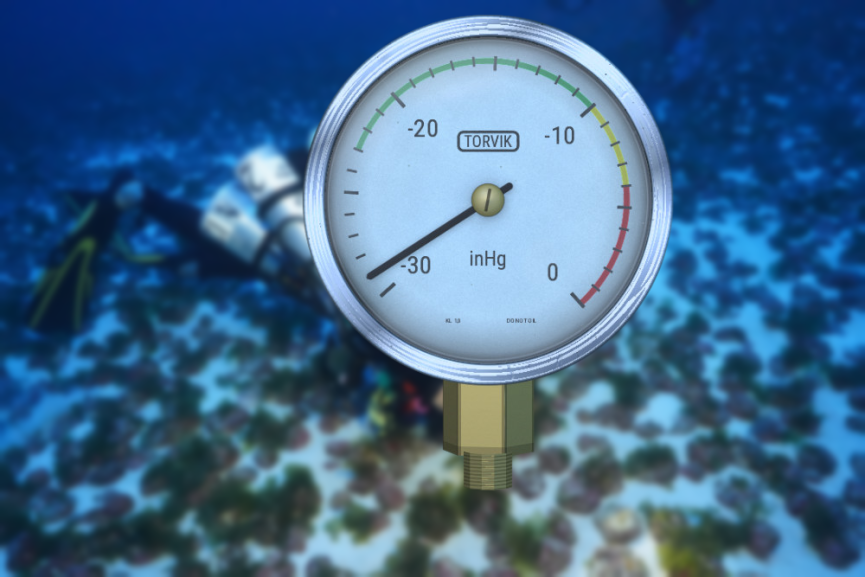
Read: -29 inHg
